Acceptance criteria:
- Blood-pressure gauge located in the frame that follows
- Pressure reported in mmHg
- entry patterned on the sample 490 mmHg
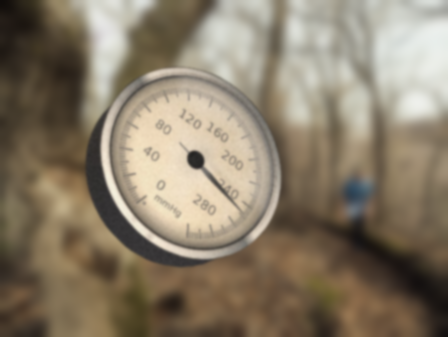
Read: 250 mmHg
